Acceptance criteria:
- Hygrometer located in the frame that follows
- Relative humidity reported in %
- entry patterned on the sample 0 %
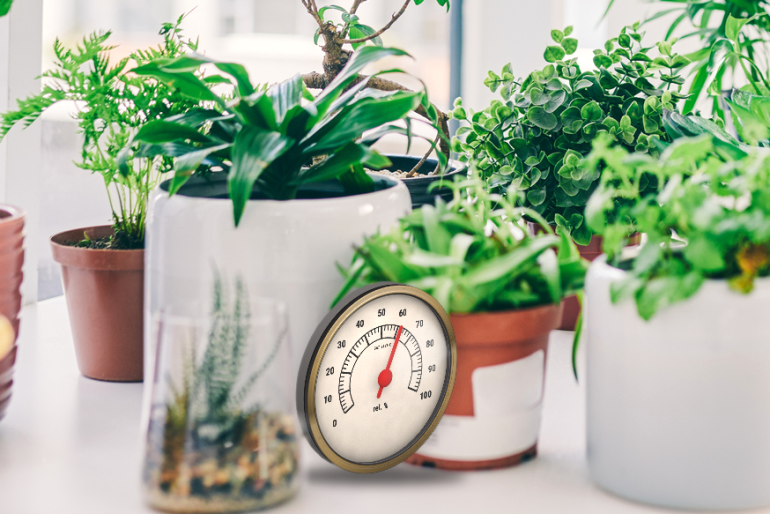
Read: 60 %
